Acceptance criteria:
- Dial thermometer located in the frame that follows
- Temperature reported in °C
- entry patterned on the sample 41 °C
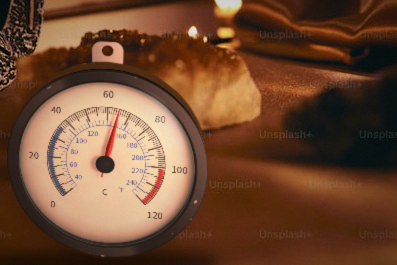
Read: 65 °C
